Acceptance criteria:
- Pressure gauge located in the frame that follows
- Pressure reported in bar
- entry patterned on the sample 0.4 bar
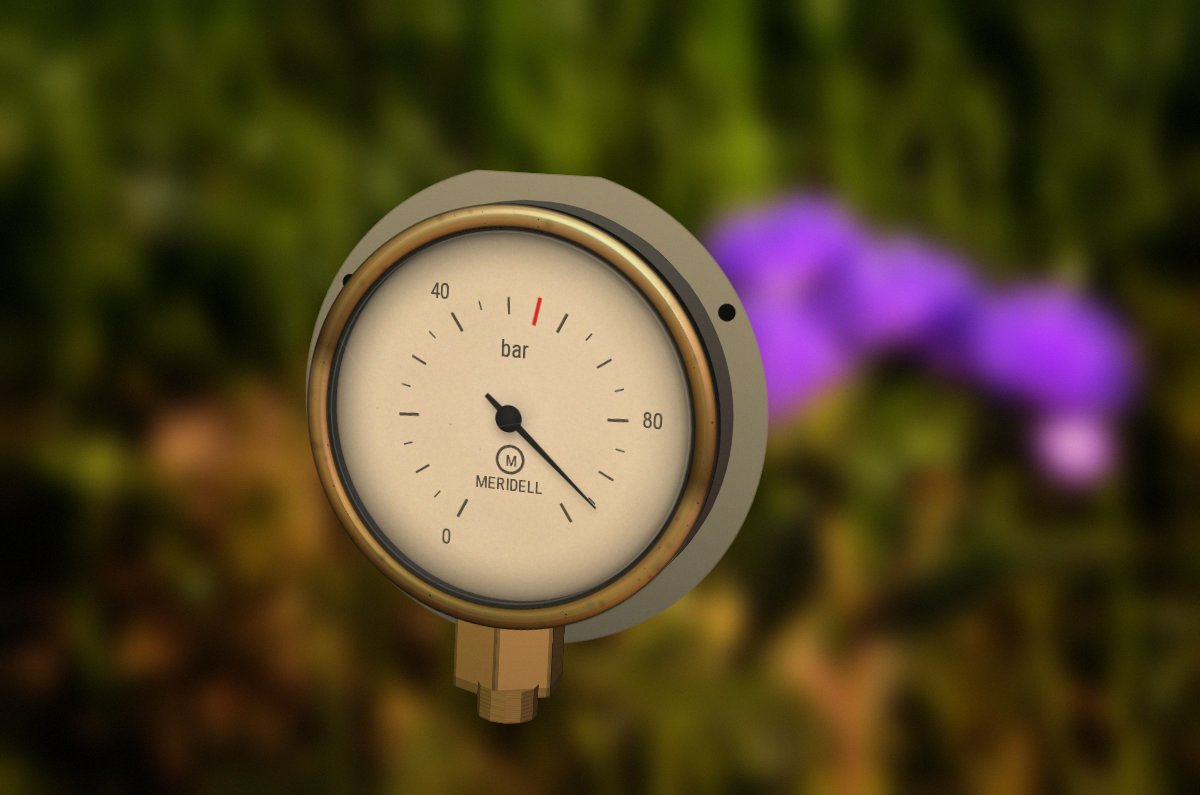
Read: 95 bar
